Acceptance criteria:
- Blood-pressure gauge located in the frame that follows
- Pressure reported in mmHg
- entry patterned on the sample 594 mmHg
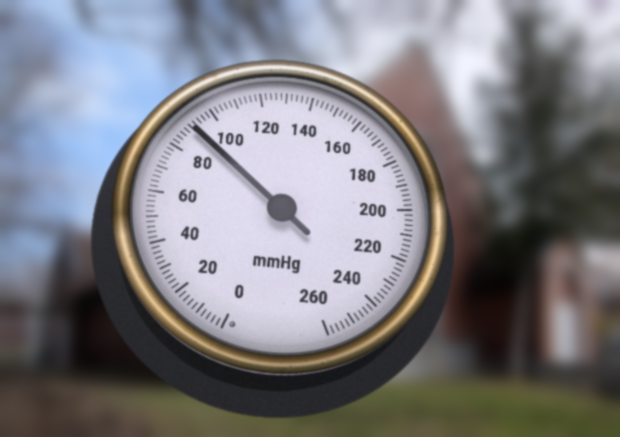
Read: 90 mmHg
